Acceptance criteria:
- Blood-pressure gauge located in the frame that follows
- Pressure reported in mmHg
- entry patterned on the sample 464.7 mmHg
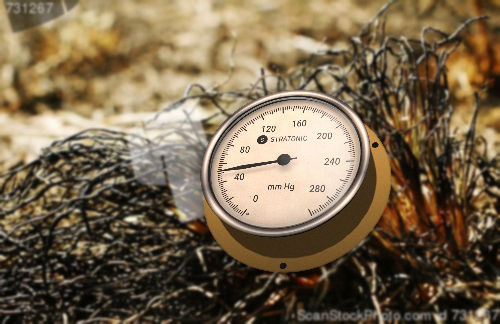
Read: 50 mmHg
